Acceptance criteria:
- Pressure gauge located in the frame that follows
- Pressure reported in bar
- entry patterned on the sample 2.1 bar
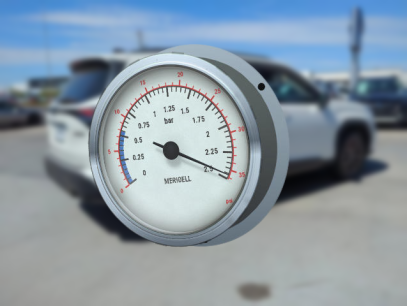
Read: 2.45 bar
